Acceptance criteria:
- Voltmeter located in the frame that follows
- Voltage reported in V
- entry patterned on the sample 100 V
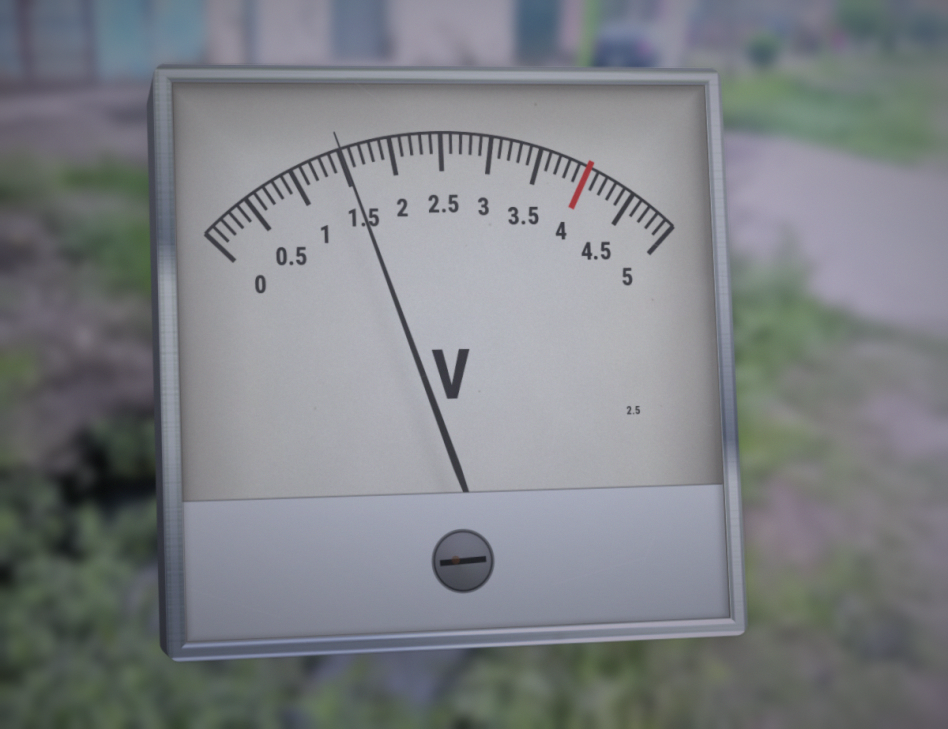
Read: 1.5 V
